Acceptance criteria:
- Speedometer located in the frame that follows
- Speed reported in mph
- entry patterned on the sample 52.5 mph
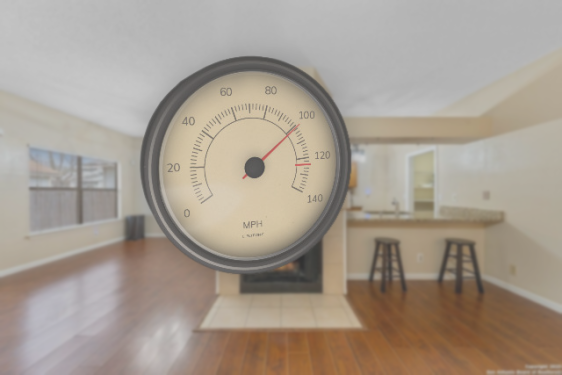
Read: 100 mph
